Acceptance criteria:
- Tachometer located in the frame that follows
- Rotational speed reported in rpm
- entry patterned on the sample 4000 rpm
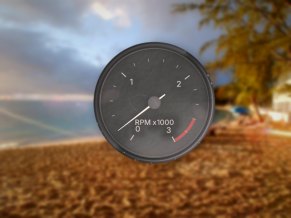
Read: 200 rpm
